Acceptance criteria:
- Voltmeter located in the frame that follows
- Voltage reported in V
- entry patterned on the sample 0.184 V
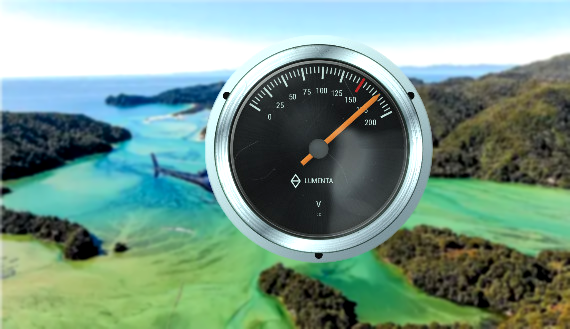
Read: 175 V
